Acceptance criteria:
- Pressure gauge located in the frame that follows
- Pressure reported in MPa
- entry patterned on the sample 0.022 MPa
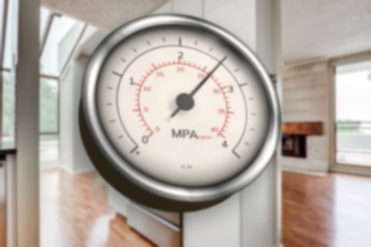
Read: 2.6 MPa
